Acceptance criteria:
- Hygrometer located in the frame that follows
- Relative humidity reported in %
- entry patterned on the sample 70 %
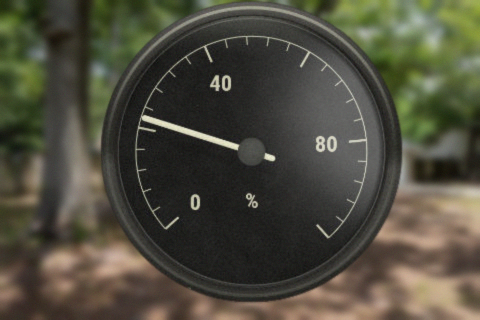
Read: 22 %
